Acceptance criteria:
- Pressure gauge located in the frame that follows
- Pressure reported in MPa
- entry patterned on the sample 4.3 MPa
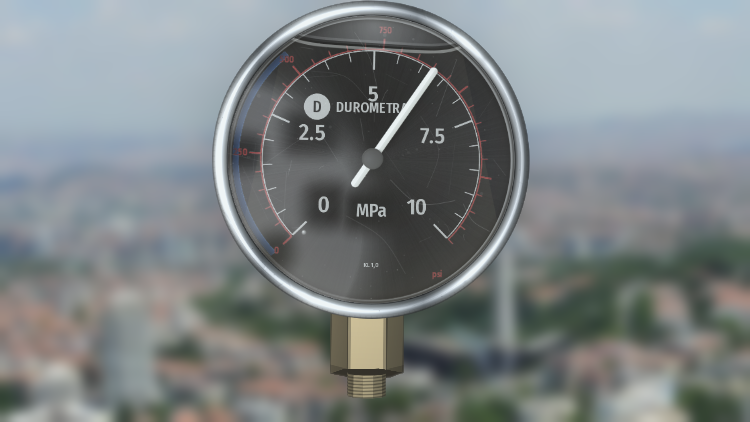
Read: 6.25 MPa
